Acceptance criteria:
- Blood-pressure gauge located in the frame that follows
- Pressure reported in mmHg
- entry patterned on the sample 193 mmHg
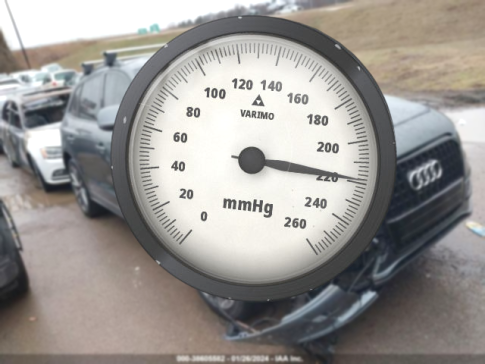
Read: 218 mmHg
